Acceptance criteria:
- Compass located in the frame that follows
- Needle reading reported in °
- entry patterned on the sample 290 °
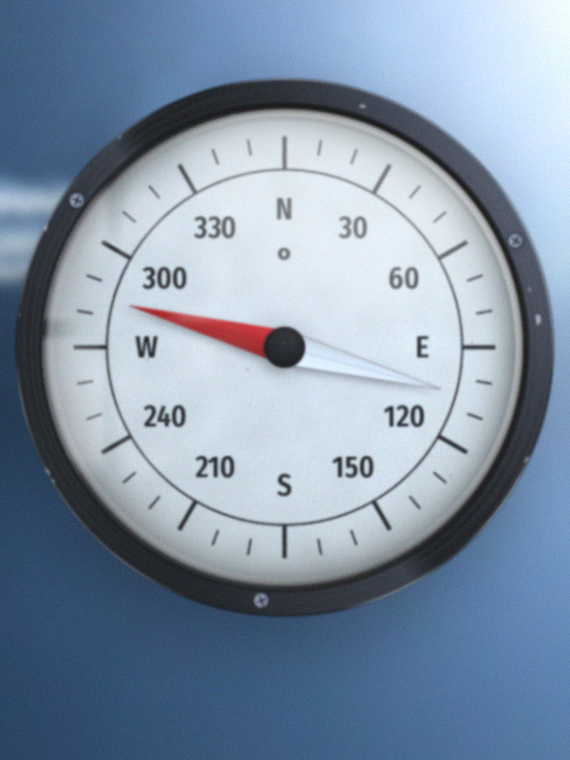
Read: 285 °
